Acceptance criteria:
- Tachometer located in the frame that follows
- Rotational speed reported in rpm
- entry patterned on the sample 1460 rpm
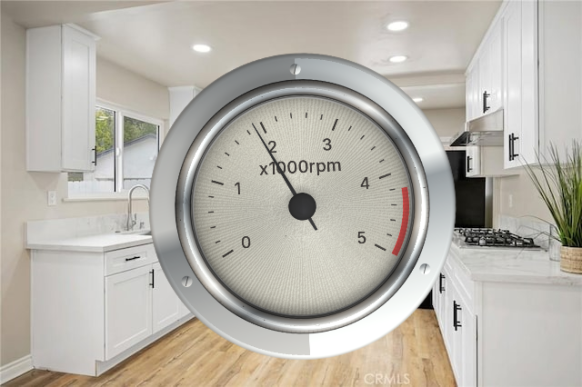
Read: 1900 rpm
